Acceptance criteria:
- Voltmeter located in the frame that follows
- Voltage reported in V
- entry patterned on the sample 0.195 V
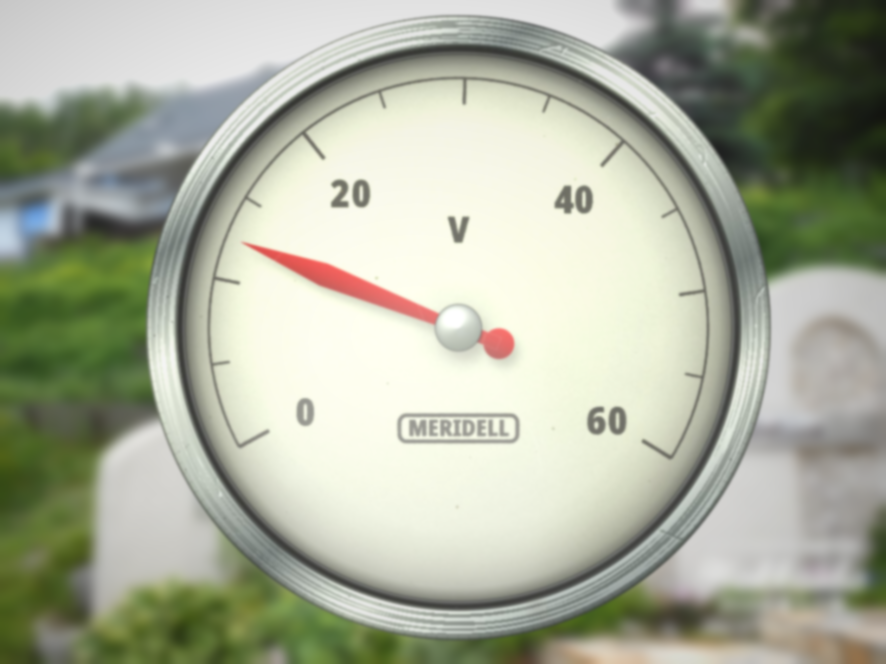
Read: 12.5 V
